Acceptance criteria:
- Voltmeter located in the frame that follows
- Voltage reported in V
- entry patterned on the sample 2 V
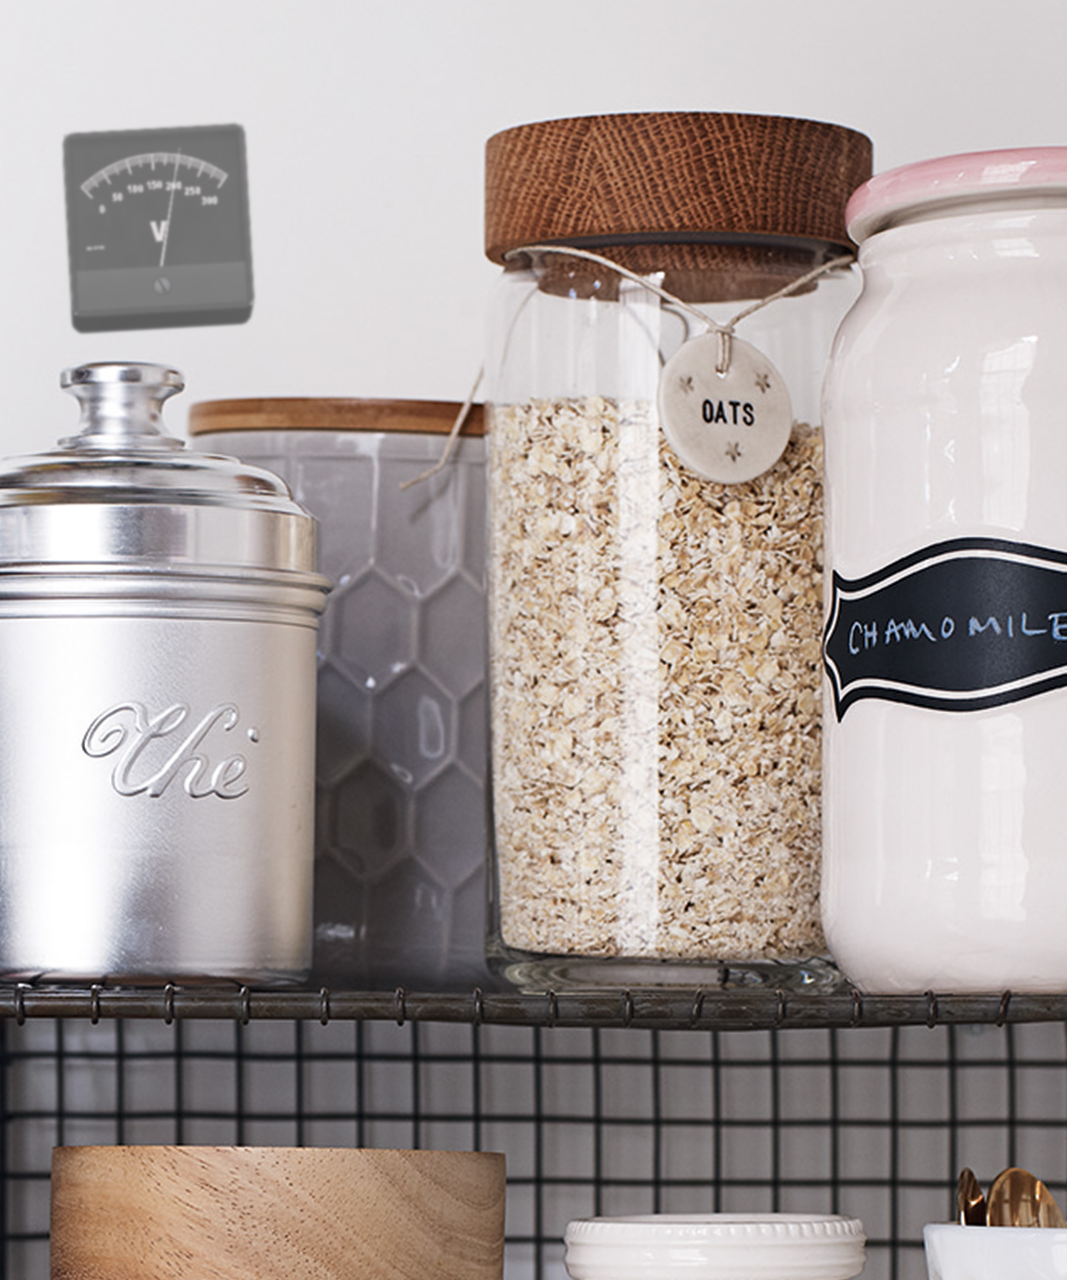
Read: 200 V
